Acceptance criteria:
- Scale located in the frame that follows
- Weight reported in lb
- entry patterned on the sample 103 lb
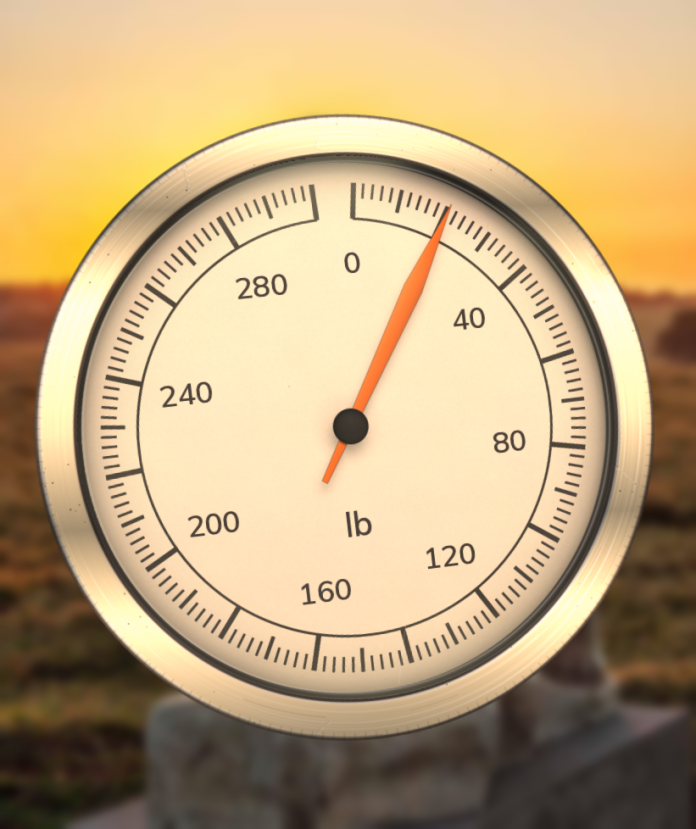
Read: 20 lb
